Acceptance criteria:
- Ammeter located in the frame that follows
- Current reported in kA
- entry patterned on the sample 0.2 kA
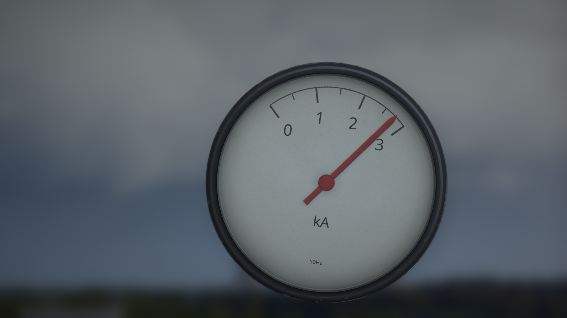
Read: 2.75 kA
